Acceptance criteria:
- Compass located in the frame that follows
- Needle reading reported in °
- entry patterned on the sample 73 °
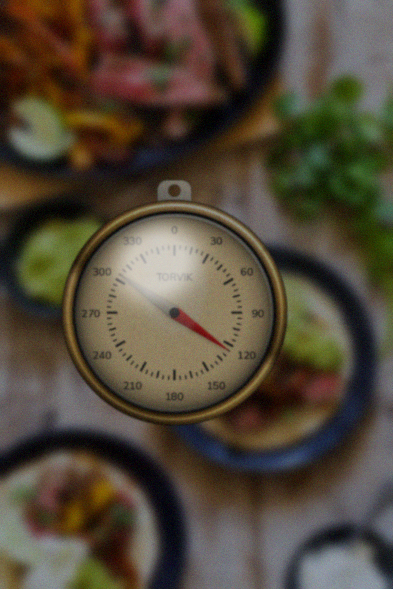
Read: 125 °
